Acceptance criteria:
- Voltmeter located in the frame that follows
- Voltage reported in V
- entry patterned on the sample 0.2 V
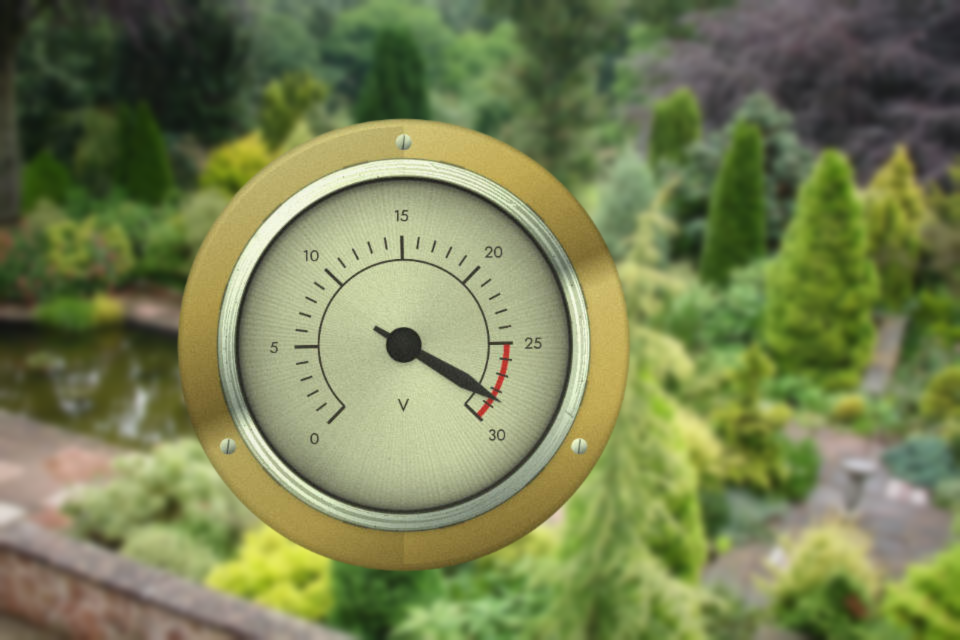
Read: 28.5 V
